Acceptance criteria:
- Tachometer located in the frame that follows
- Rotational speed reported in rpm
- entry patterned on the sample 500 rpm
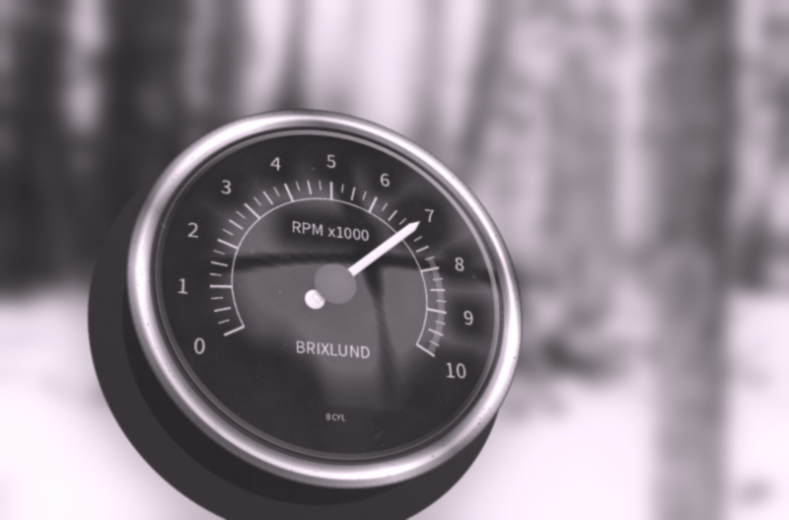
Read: 7000 rpm
